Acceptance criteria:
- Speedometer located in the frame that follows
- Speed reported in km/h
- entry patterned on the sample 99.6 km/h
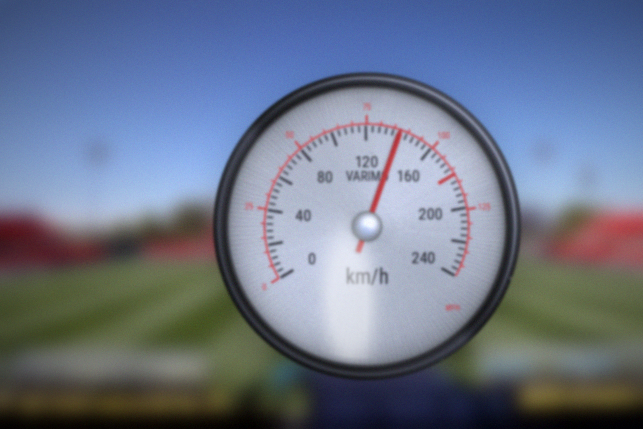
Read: 140 km/h
